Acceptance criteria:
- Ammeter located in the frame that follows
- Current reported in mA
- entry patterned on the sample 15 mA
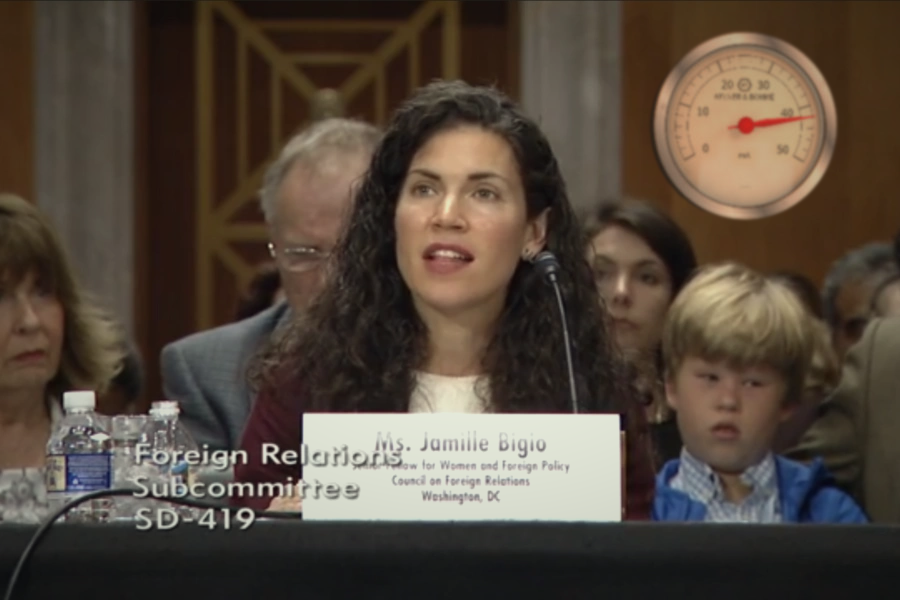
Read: 42 mA
